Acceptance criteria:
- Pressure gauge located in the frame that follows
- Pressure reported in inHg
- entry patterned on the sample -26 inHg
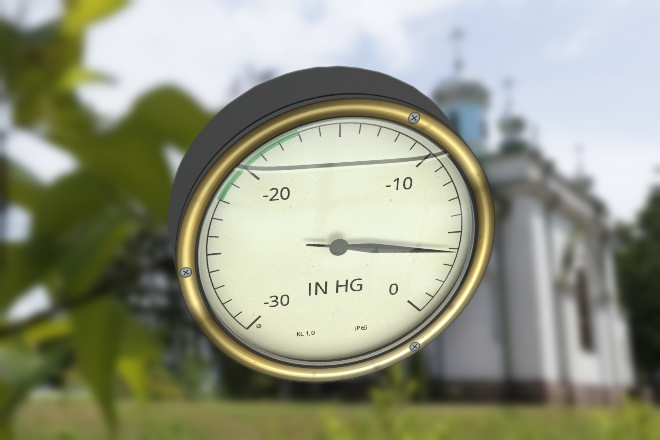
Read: -4 inHg
